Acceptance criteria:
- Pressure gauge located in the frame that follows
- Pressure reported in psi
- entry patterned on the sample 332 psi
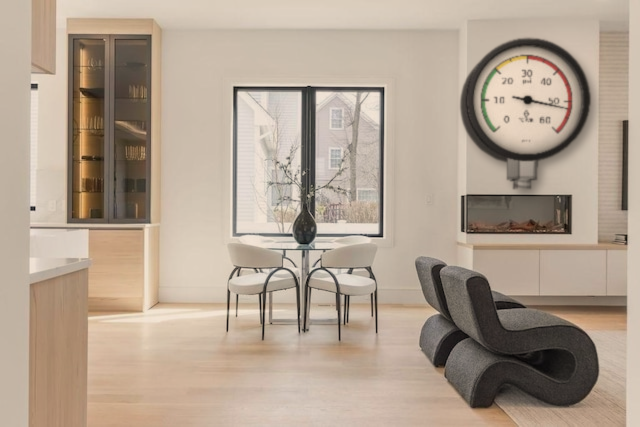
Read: 52.5 psi
